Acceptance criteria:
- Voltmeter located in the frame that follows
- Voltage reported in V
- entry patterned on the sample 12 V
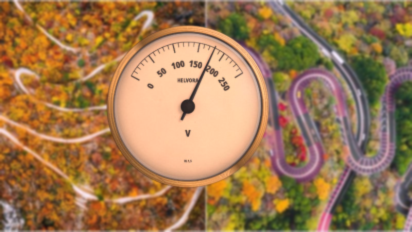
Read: 180 V
